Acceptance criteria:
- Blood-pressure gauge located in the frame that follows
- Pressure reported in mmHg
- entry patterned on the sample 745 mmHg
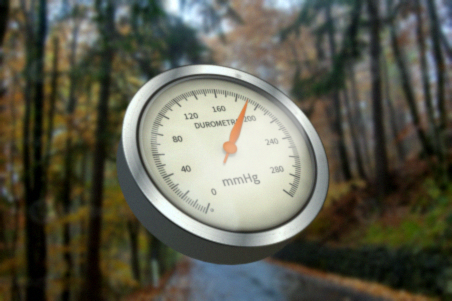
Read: 190 mmHg
